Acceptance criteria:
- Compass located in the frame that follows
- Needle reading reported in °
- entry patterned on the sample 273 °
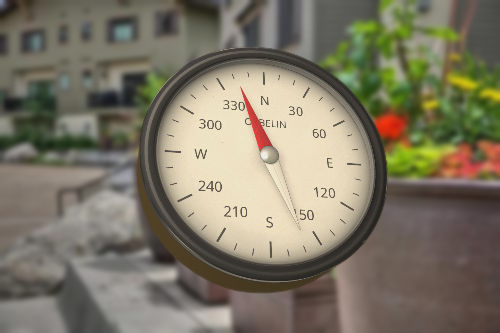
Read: 340 °
